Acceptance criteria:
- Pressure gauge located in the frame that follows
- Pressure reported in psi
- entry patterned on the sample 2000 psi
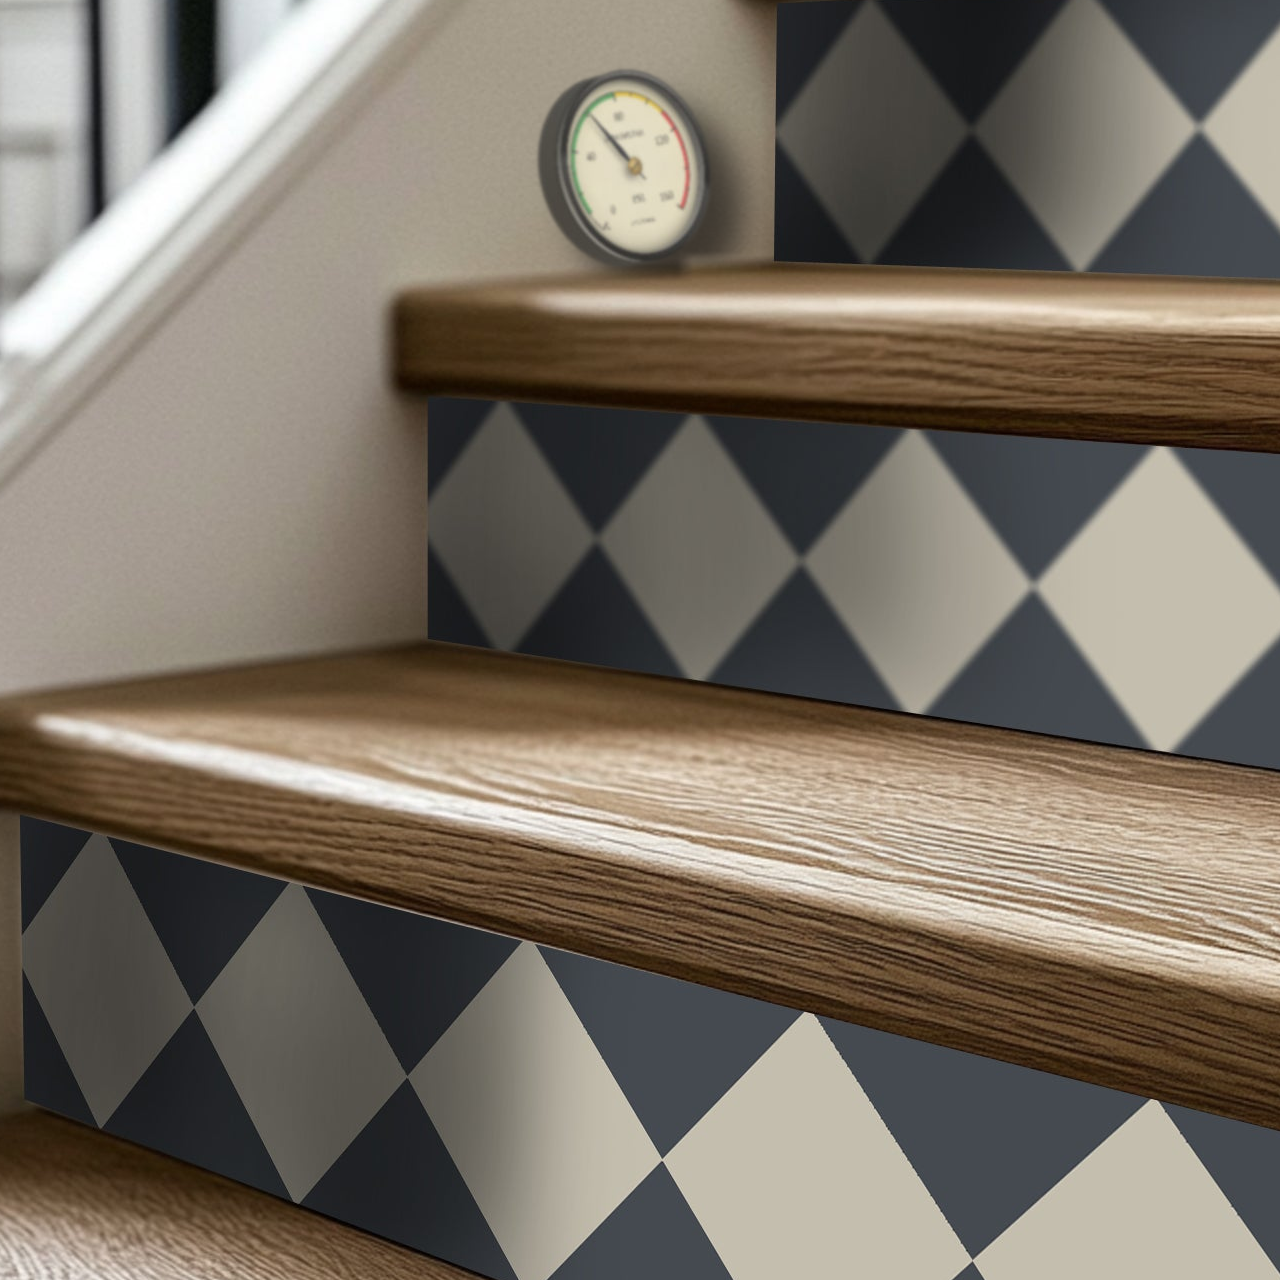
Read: 60 psi
